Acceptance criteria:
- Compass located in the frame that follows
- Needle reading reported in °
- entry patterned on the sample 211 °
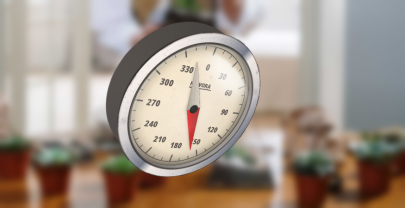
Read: 160 °
